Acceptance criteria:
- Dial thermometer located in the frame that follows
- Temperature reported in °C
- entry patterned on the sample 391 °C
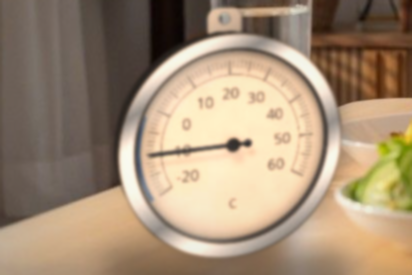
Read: -10 °C
